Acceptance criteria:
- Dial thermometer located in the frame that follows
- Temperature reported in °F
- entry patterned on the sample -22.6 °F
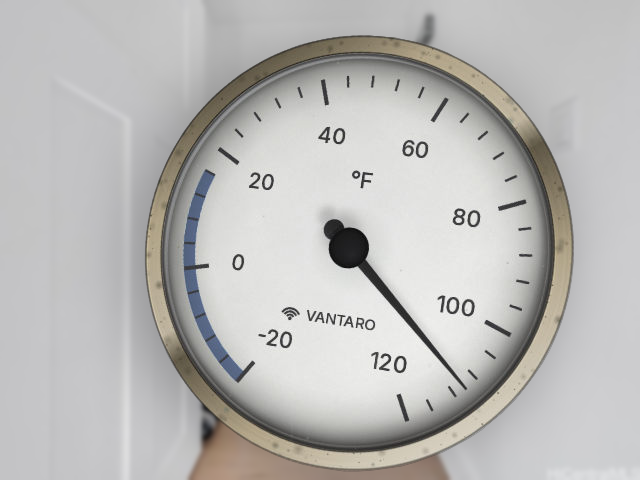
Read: 110 °F
